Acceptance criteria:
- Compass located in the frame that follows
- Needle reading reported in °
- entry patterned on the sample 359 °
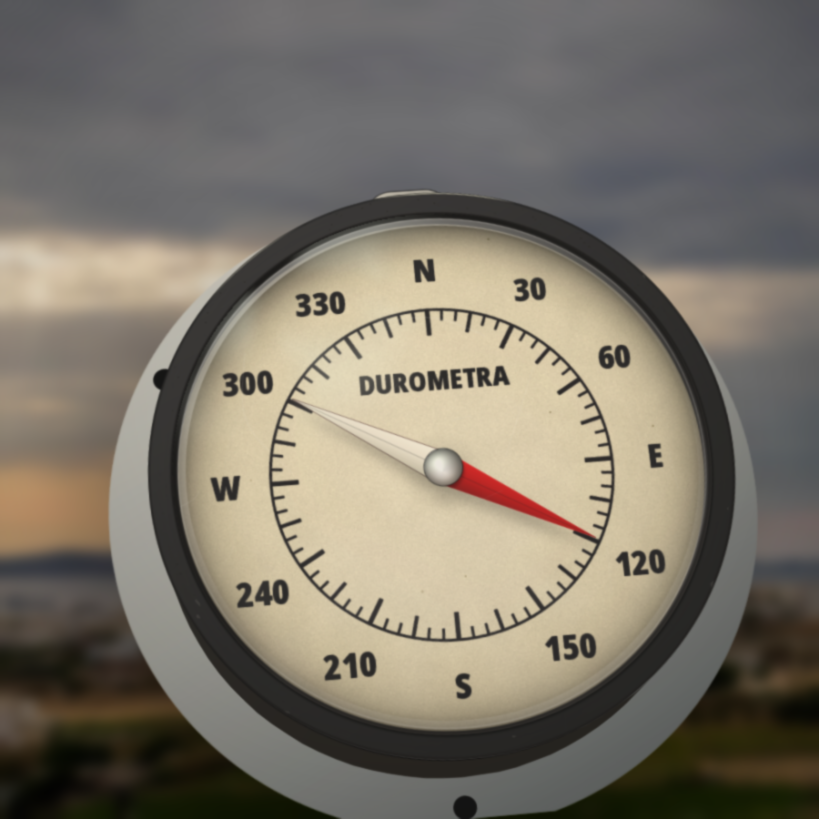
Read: 120 °
